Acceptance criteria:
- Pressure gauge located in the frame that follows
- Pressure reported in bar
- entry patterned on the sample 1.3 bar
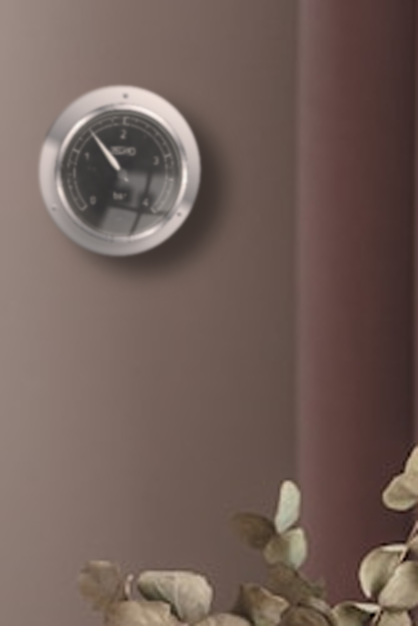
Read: 1.4 bar
